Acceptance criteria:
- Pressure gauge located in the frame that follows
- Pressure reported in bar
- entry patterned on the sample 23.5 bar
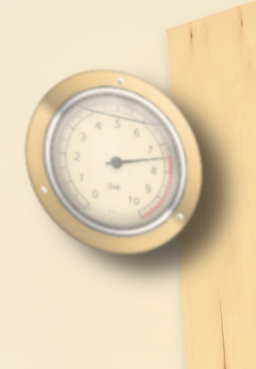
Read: 7.5 bar
